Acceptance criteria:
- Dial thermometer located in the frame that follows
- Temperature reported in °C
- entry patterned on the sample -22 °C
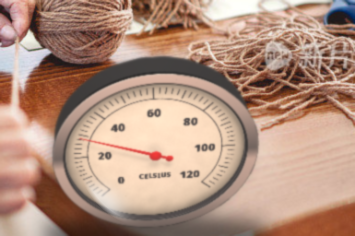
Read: 30 °C
